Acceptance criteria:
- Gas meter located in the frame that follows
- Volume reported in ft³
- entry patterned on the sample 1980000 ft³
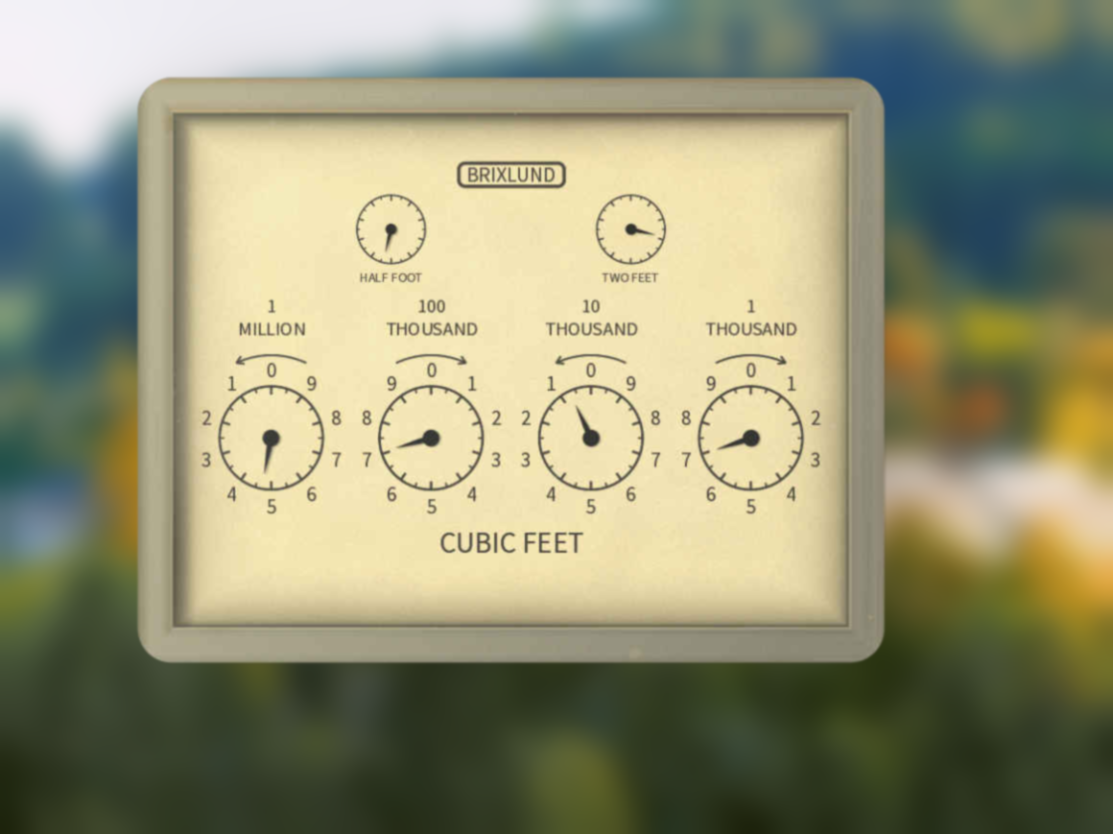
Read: 470700 ft³
